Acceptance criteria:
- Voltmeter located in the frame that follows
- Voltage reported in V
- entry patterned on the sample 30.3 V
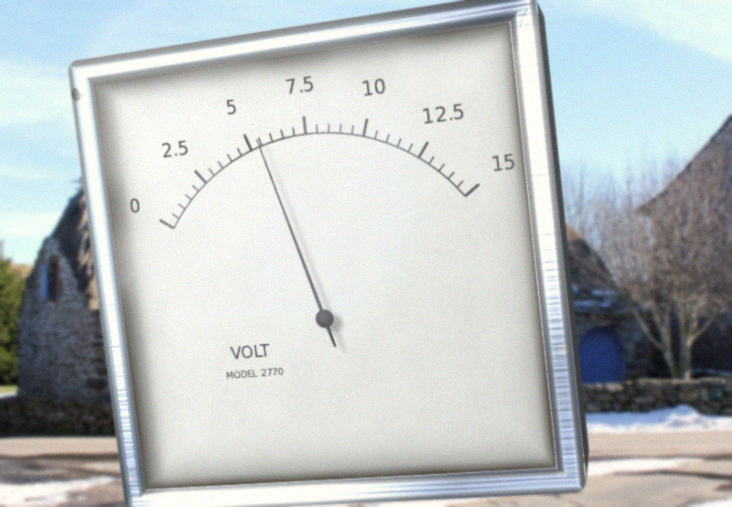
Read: 5.5 V
